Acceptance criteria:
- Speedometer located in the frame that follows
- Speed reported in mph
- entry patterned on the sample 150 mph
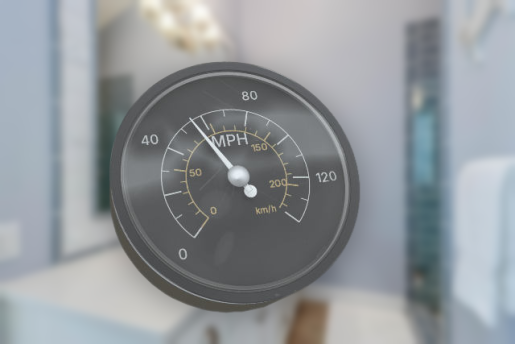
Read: 55 mph
